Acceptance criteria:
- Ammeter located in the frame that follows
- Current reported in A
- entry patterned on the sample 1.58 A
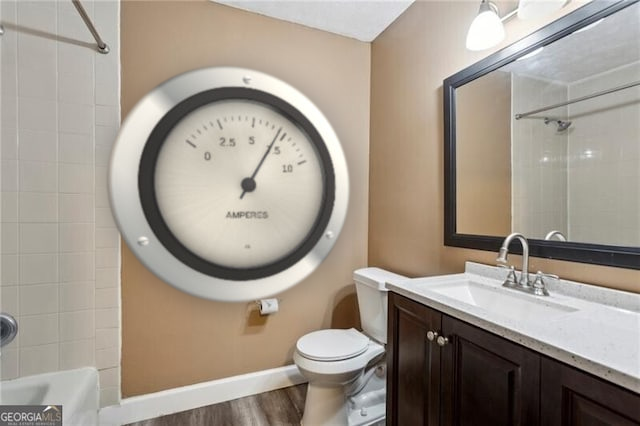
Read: 7 A
